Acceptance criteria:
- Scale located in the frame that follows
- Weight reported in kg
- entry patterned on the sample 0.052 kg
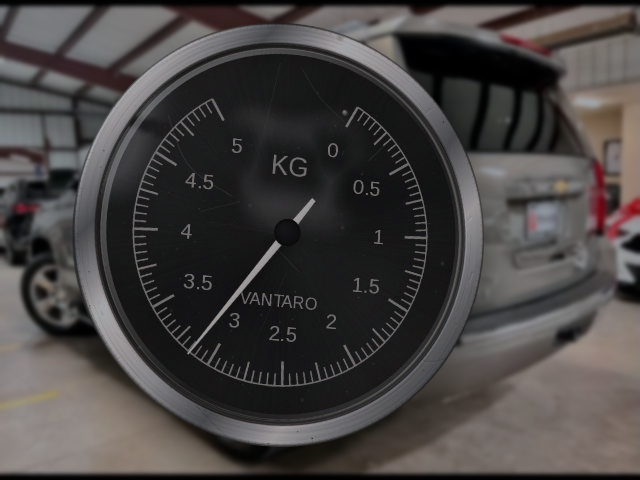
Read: 3.15 kg
